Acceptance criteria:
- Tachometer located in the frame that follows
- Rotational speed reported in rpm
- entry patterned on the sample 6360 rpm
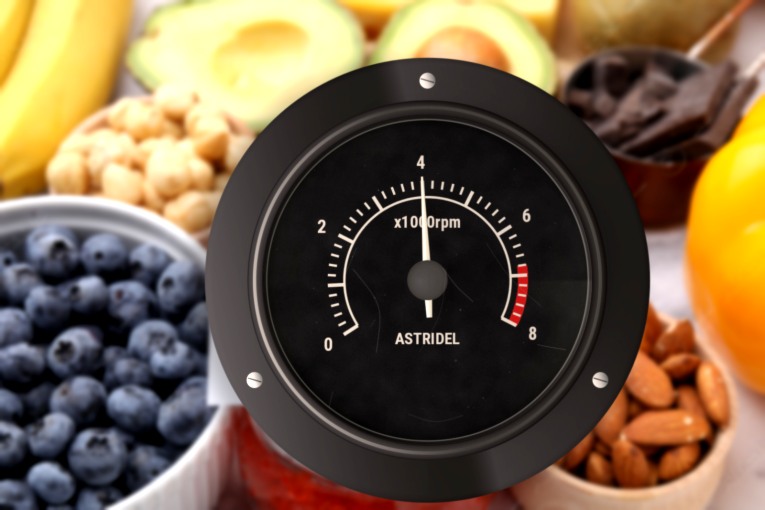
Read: 4000 rpm
